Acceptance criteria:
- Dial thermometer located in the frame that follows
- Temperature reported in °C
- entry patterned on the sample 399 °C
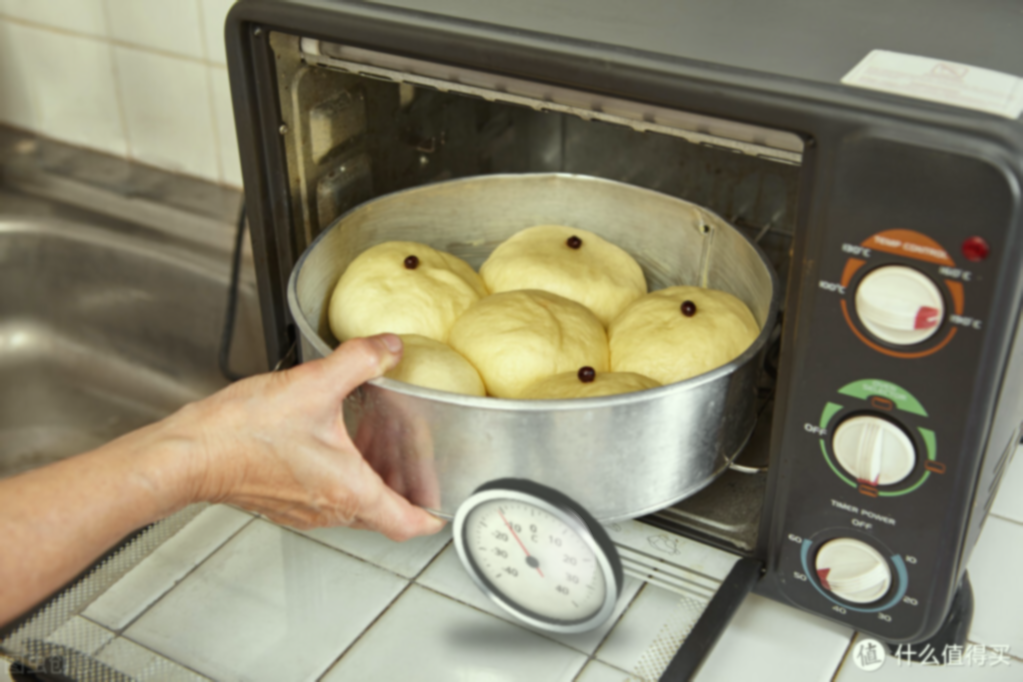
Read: -10 °C
